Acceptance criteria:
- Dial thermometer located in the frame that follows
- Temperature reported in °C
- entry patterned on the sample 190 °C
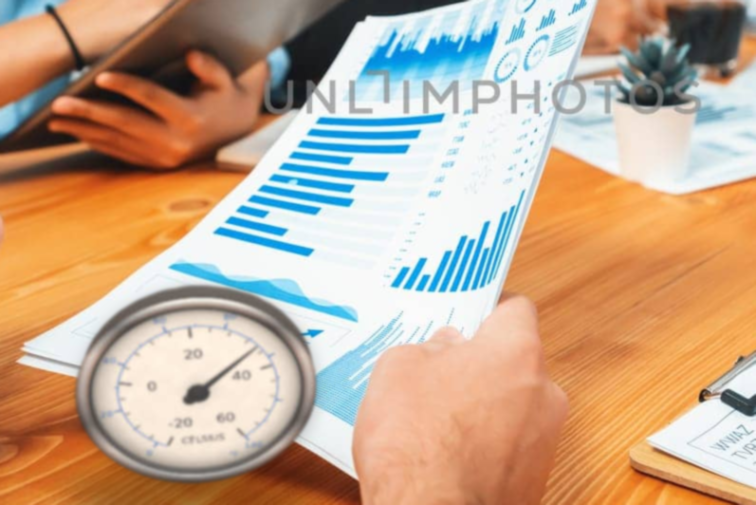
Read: 34 °C
